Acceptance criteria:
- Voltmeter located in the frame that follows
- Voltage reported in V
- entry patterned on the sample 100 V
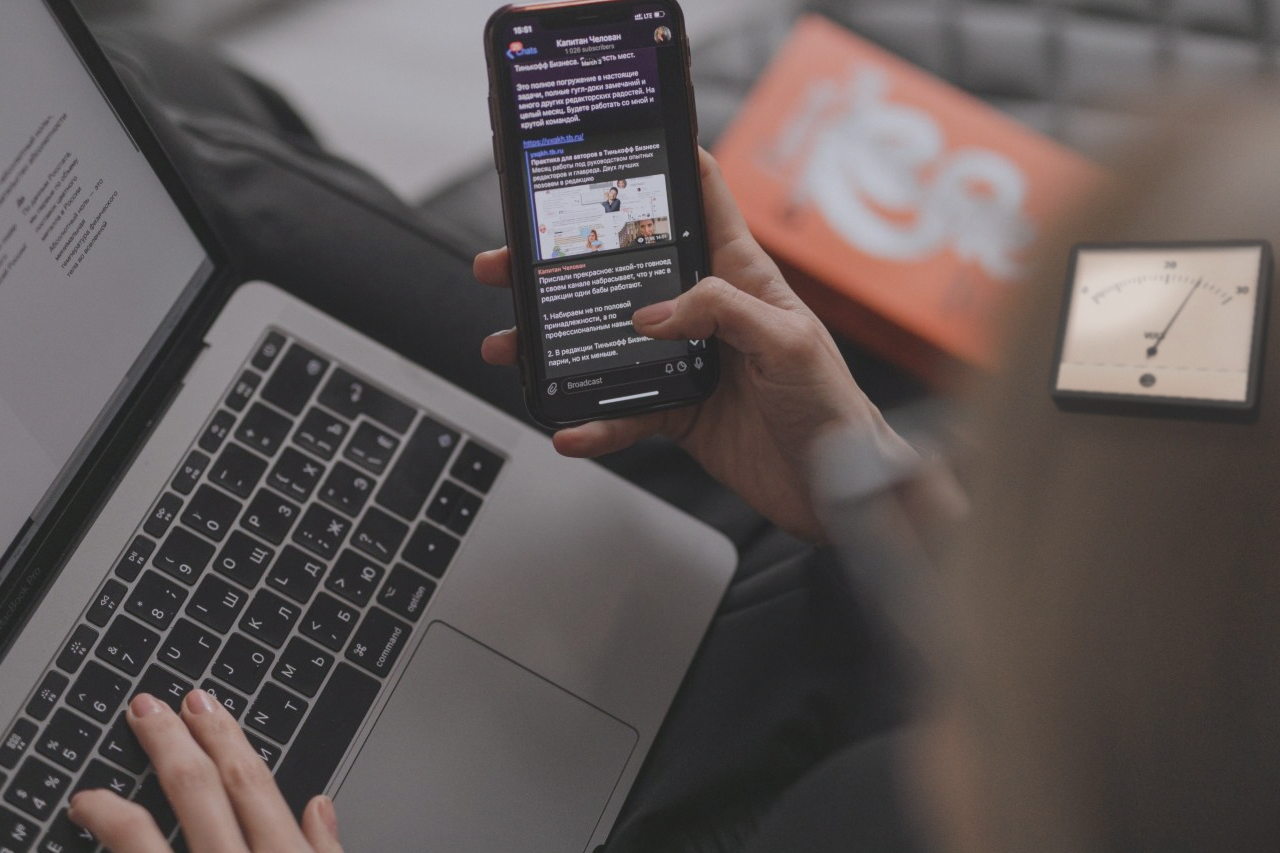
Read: 25 V
